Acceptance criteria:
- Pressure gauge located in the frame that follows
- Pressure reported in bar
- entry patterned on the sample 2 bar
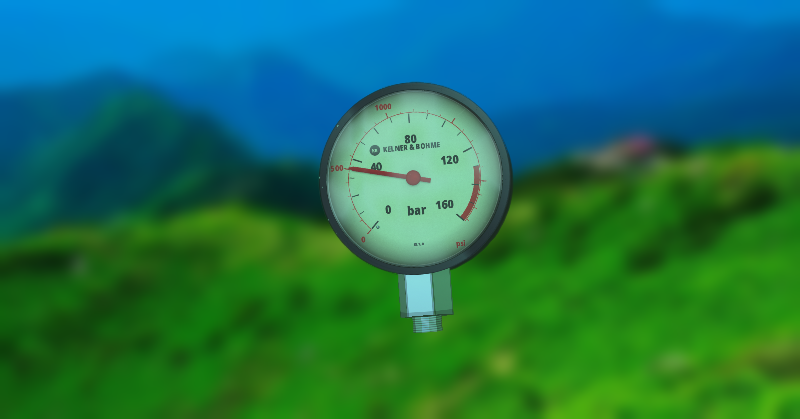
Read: 35 bar
